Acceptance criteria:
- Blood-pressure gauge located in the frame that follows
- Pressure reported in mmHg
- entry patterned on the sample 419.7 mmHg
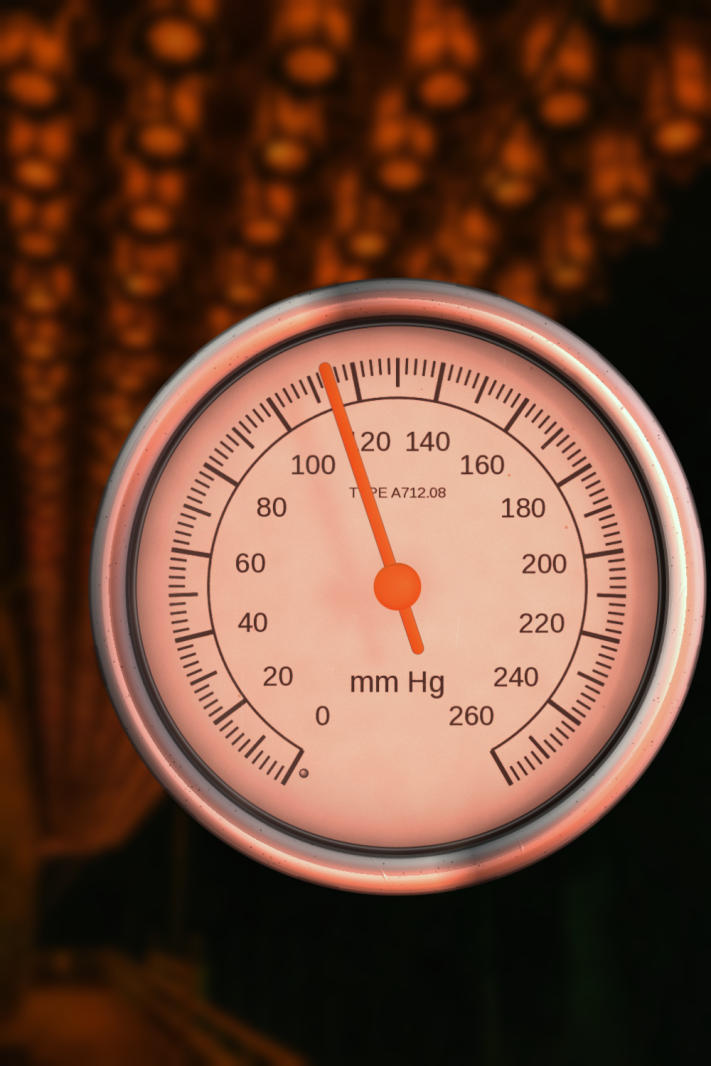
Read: 114 mmHg
